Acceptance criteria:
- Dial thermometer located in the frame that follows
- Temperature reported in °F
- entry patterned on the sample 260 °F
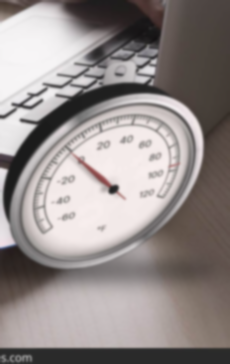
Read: 0 °F
